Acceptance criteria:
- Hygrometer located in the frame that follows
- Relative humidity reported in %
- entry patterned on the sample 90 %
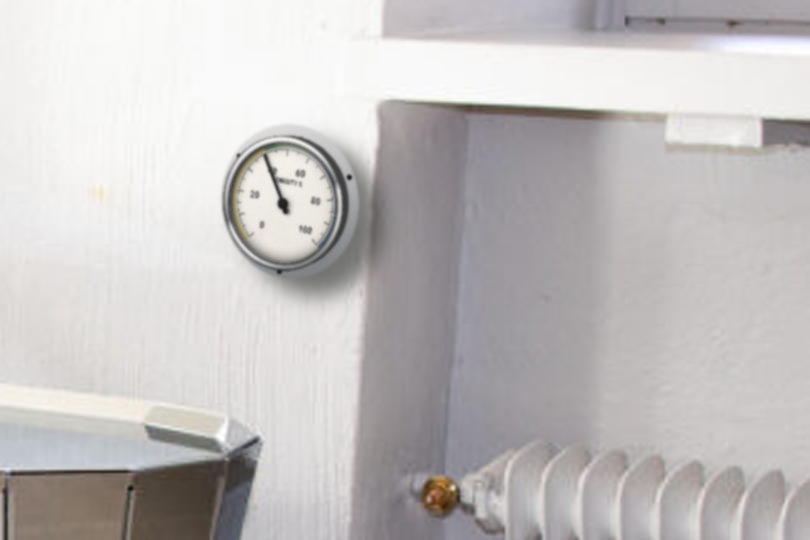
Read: 40 %
